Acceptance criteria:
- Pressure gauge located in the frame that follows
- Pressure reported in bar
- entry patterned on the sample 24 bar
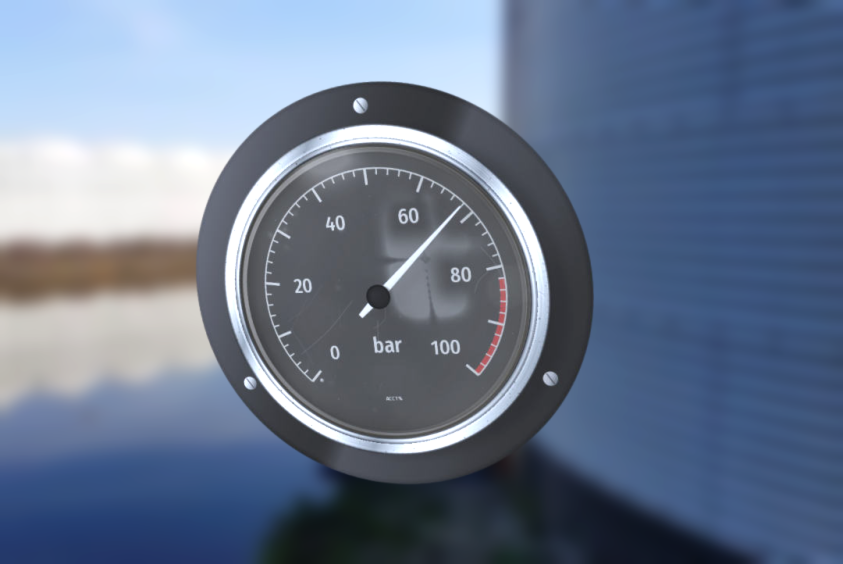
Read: 68 bar
